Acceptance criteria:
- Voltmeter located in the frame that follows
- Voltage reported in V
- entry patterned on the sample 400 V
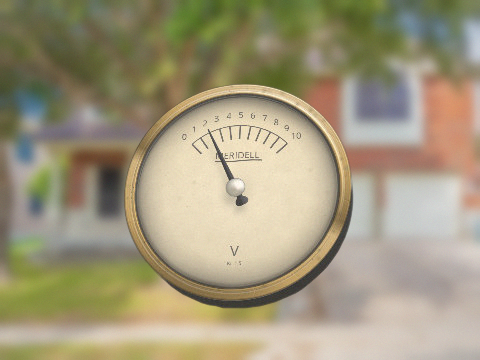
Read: 2 V
